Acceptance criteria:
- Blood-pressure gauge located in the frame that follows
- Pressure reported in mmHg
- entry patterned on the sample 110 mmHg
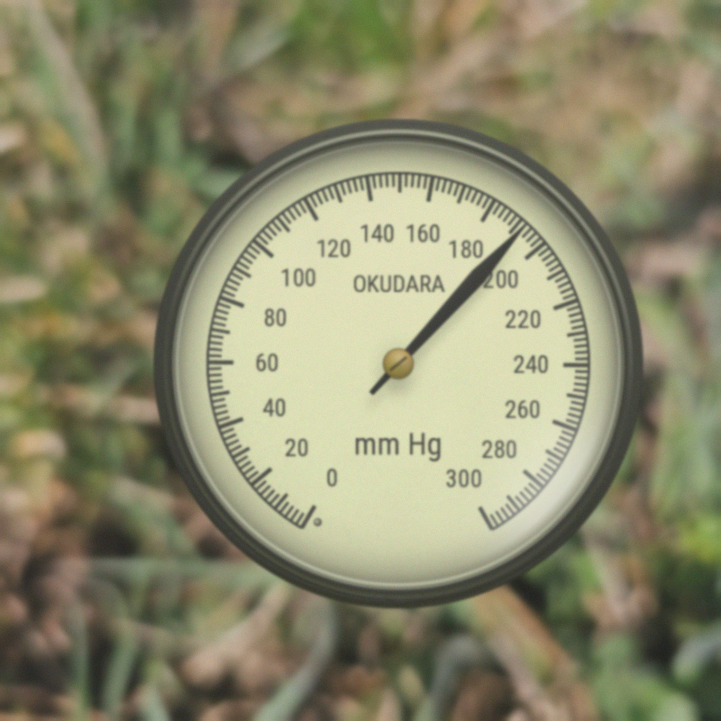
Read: 192 mmHg
